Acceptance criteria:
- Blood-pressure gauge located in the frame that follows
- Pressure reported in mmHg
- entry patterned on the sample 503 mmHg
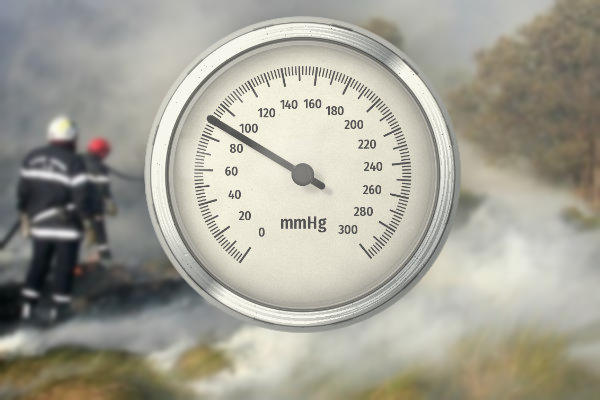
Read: 90 mmHg
